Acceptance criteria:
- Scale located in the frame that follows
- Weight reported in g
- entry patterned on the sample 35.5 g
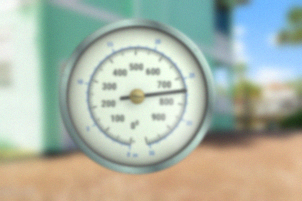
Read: 750 g
